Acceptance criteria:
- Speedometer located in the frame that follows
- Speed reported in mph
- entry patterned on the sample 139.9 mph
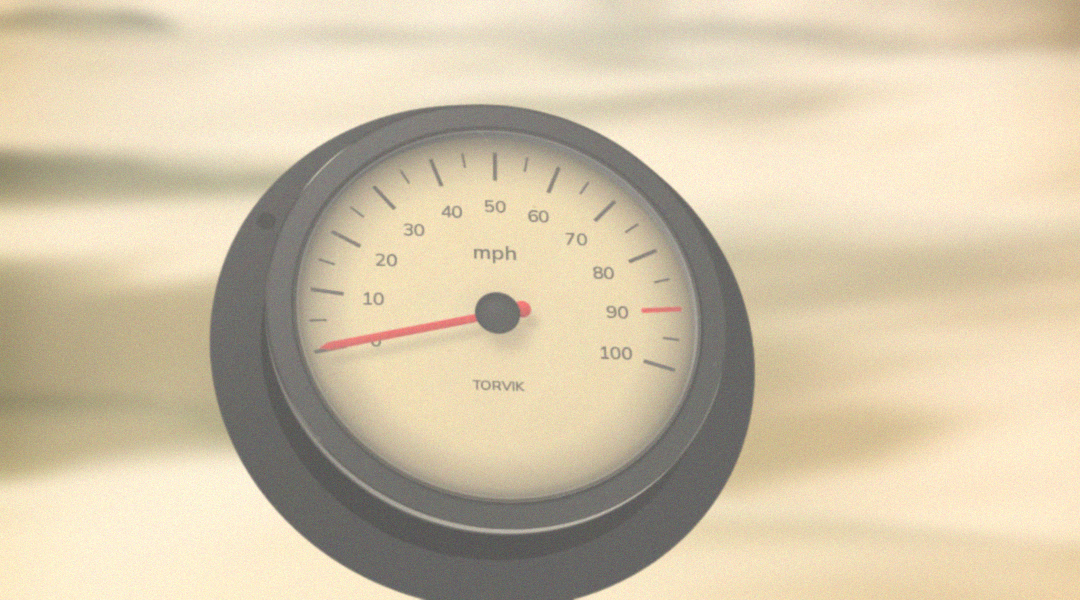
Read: 0 mph
